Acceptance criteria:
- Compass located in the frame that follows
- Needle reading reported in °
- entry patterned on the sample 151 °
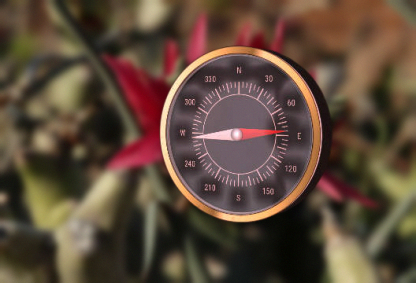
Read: 85 °
